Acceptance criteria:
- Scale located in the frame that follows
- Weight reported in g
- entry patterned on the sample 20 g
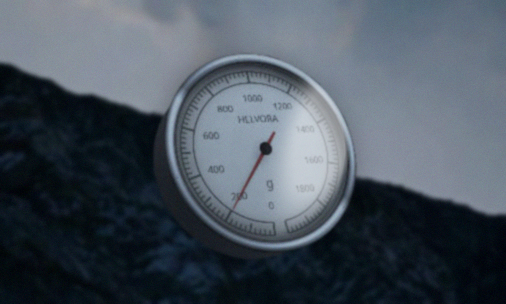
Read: 200 g
